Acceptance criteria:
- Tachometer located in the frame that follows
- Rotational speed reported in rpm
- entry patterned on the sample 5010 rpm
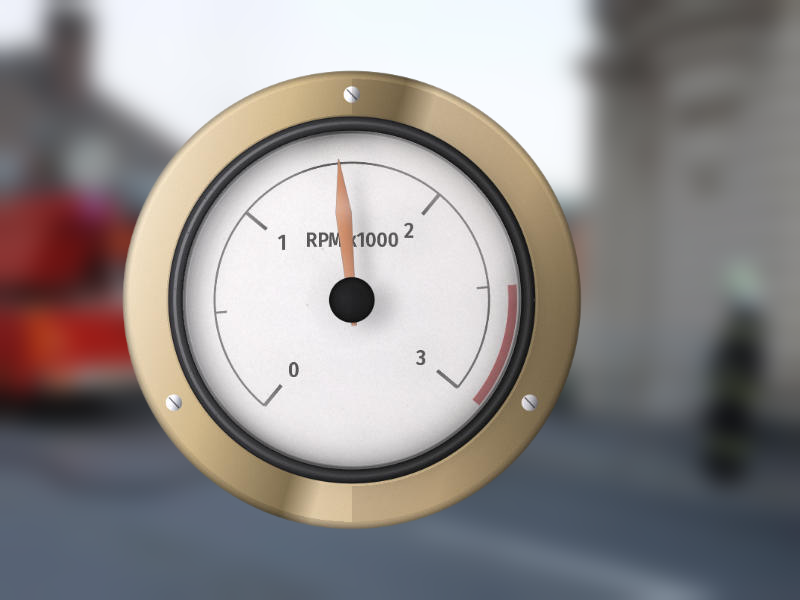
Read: 1500 rpm
